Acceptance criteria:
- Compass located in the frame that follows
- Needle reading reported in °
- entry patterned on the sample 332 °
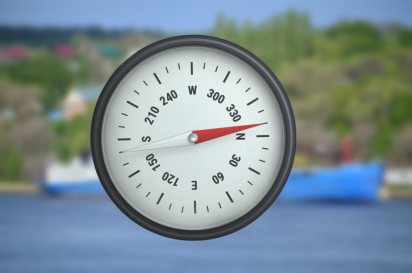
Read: 350 °
